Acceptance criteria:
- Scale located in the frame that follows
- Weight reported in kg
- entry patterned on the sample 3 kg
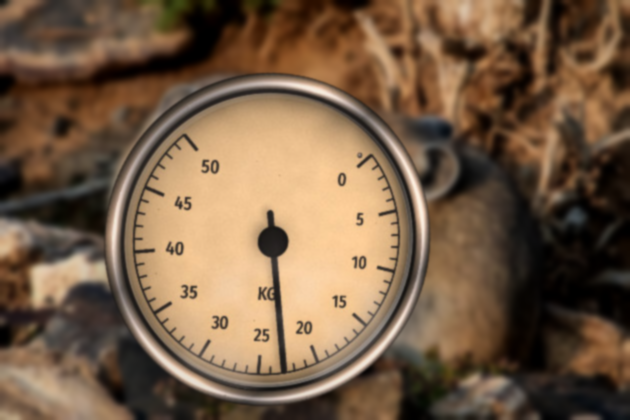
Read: 23 kg
